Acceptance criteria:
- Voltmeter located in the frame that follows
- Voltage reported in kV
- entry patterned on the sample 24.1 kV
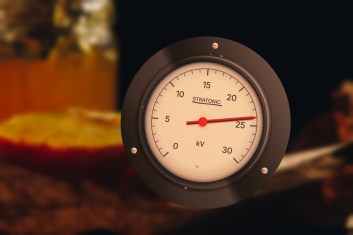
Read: 24 kV
